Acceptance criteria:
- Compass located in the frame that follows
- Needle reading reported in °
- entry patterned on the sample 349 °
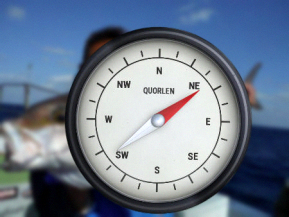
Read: 52.5 °
